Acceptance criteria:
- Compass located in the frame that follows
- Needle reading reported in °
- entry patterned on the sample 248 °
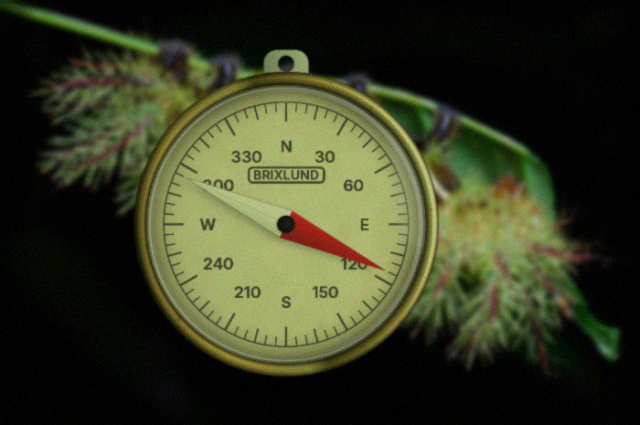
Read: 115 °
